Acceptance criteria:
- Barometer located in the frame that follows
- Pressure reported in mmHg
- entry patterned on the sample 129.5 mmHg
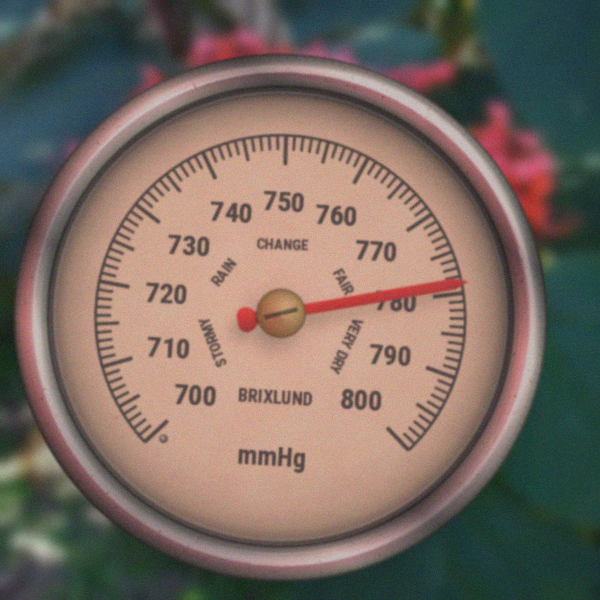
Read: 779 mmHg
